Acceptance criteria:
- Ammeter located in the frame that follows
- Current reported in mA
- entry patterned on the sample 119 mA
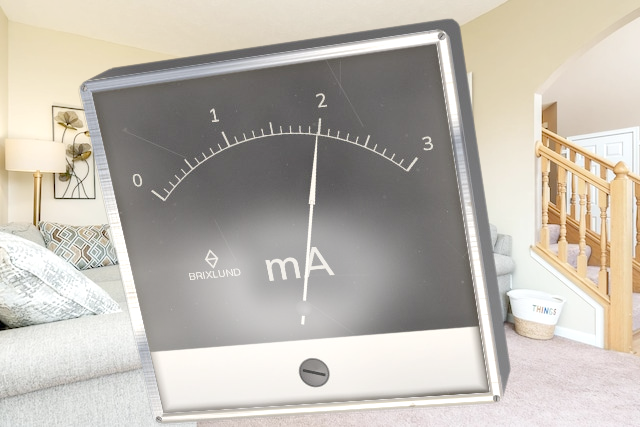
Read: 2 mA
